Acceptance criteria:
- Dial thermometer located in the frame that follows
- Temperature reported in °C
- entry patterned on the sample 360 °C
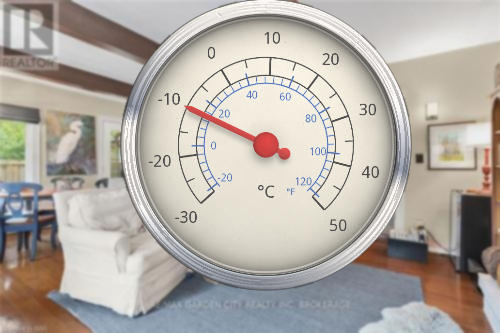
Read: -10 °C
